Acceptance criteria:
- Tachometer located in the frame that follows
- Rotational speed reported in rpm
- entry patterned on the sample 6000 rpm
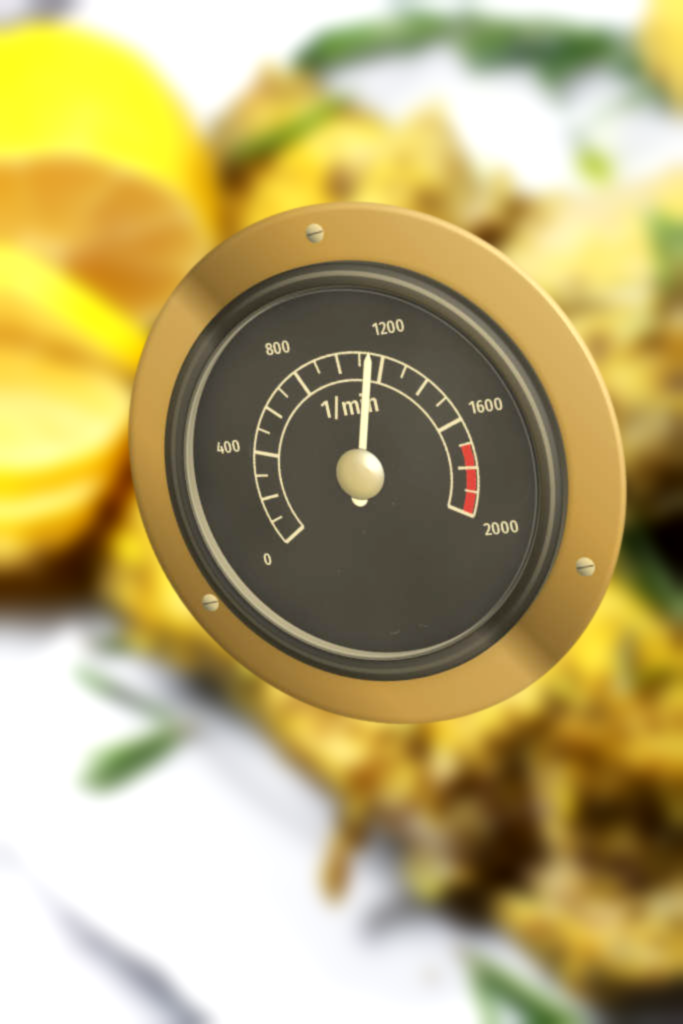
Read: 1150 rpm
